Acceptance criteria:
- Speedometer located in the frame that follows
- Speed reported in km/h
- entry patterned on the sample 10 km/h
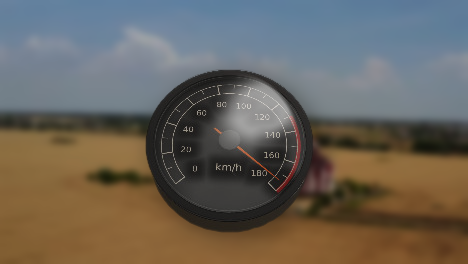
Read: 175 km/h
